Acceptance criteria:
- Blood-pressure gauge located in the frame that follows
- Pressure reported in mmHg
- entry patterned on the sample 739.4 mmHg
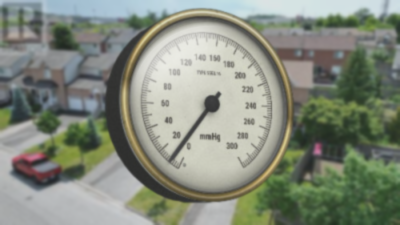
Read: 10 mmHg
